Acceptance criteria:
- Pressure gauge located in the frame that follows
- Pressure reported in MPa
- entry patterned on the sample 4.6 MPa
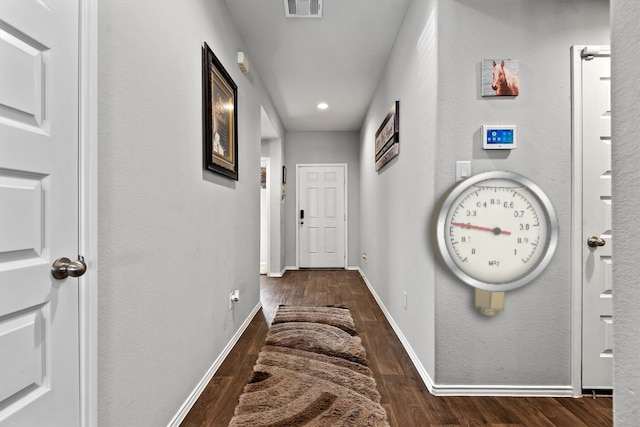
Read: 0.2 MPa
